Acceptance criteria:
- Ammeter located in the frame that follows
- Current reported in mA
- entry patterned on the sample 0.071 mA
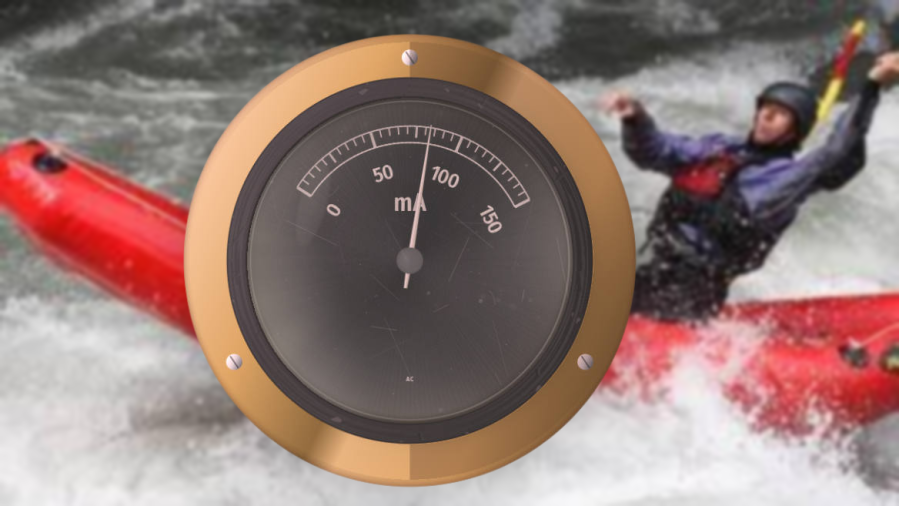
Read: 82.5 mA
